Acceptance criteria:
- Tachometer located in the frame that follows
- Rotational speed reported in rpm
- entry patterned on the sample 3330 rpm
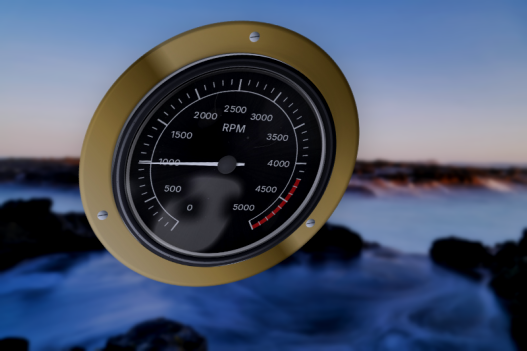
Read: 1000 rpm
